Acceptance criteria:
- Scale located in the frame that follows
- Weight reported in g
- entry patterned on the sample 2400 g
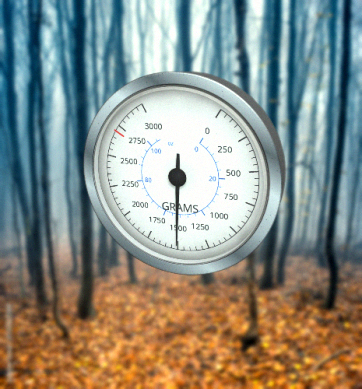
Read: 1500 g
